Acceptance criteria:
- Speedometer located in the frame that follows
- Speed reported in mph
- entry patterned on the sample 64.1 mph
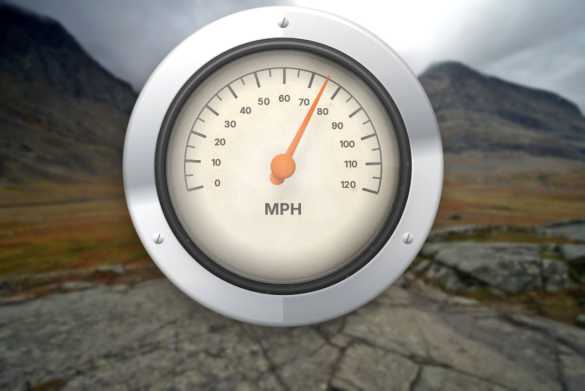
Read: 75 mph
